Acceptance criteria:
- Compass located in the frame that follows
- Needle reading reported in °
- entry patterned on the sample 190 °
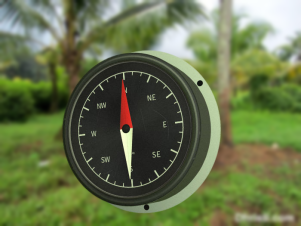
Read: 0 °
